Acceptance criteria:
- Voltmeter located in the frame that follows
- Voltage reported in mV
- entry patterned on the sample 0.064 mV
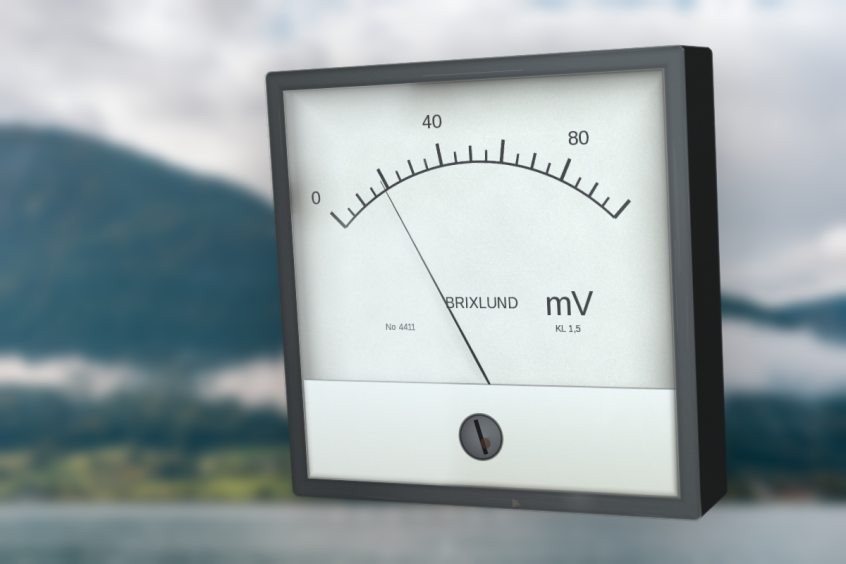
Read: 20 mV
